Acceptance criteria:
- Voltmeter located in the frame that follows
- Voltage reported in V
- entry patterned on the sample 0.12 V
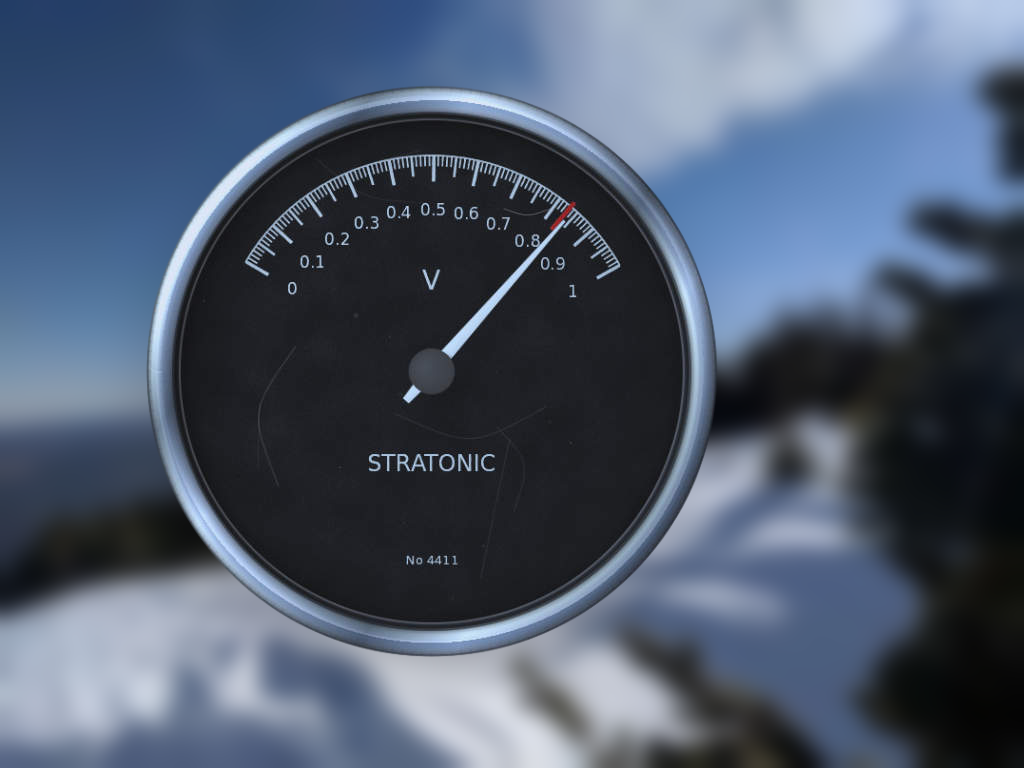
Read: 0.84 V
